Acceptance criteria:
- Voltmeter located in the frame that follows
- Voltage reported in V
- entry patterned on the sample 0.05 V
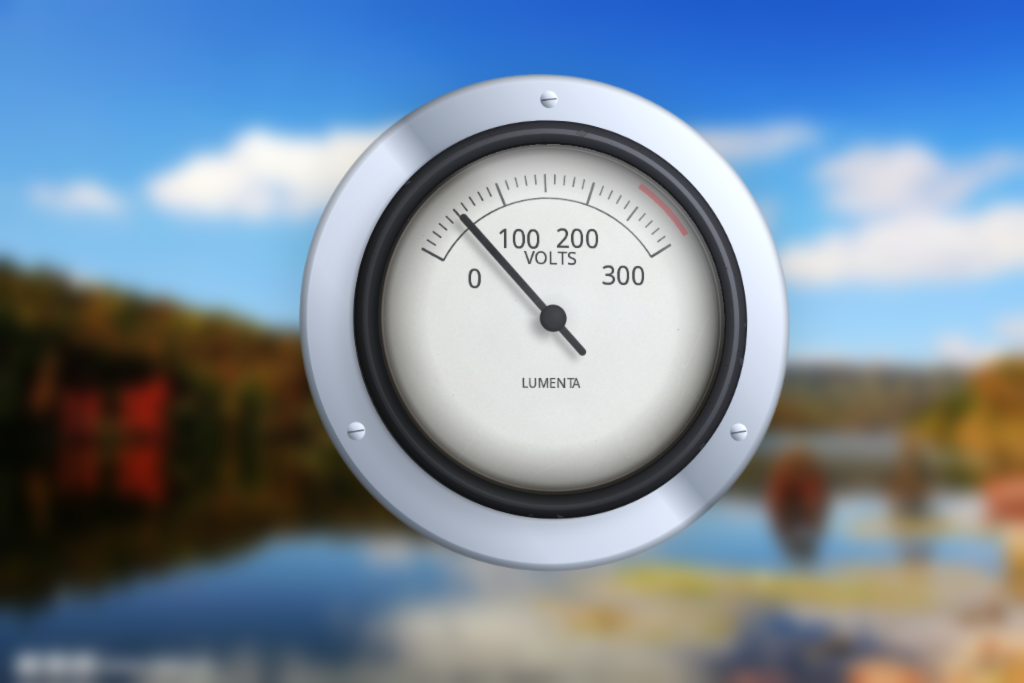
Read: 50 V
